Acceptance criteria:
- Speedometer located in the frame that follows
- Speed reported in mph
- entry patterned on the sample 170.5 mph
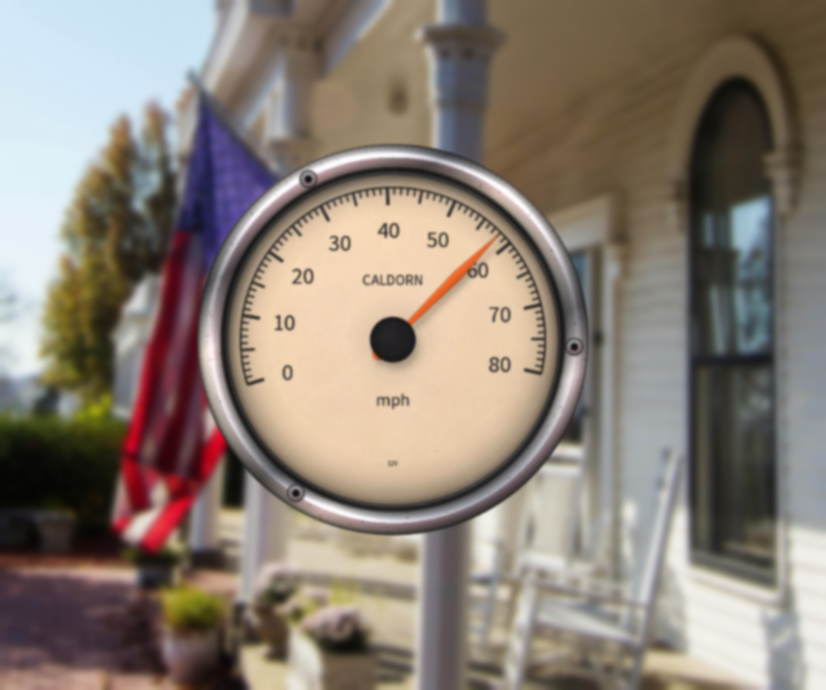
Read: 58 mph
